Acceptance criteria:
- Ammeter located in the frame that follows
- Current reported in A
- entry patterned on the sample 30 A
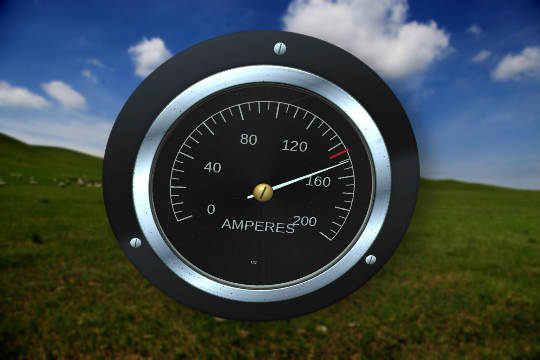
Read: 150 A
